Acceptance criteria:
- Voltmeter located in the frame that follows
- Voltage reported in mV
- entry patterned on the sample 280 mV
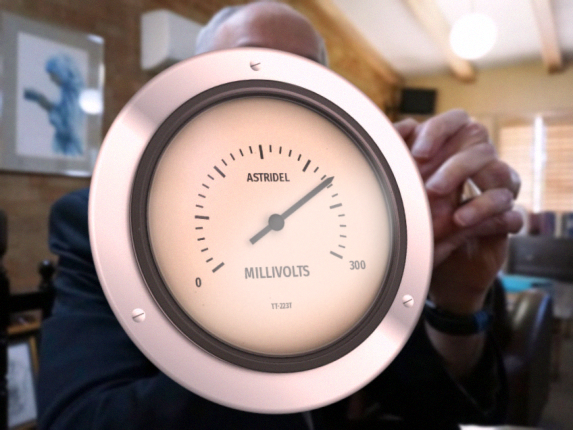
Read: 225 mV
